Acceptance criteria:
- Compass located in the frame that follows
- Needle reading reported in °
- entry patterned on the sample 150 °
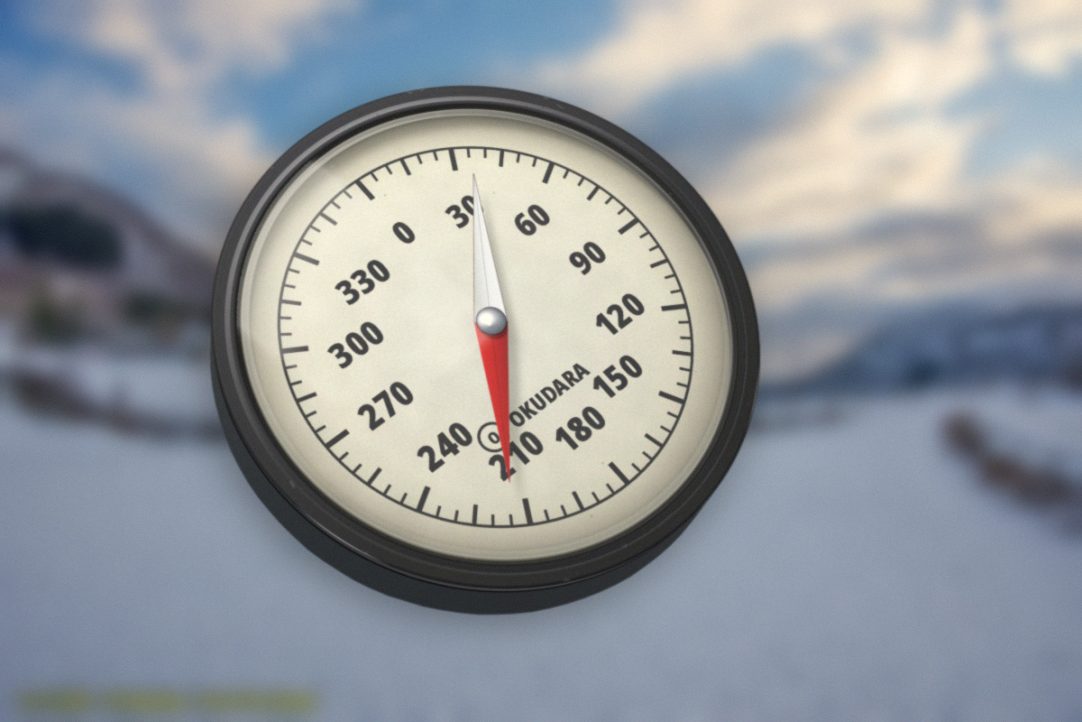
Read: 215 °
